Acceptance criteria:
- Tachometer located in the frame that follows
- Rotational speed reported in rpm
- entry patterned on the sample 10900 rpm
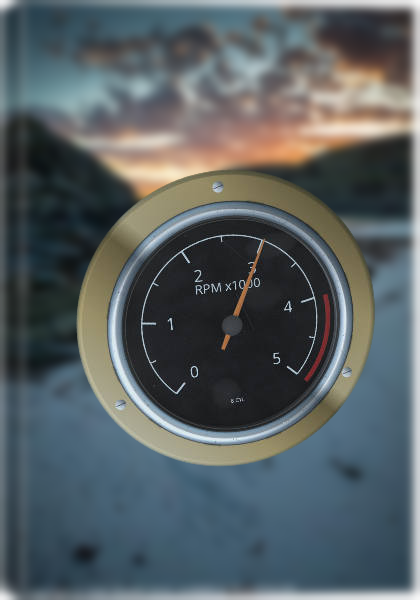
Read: 3000 rpm
